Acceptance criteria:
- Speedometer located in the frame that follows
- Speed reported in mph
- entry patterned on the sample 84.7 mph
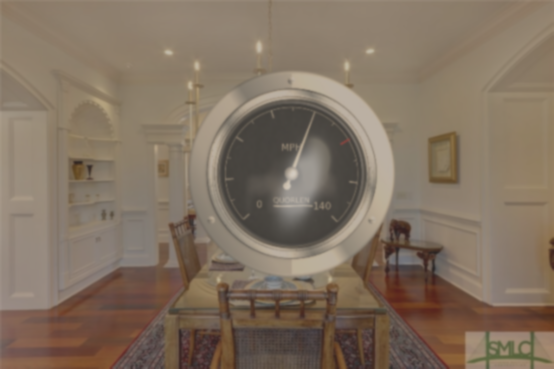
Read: 80 mph
